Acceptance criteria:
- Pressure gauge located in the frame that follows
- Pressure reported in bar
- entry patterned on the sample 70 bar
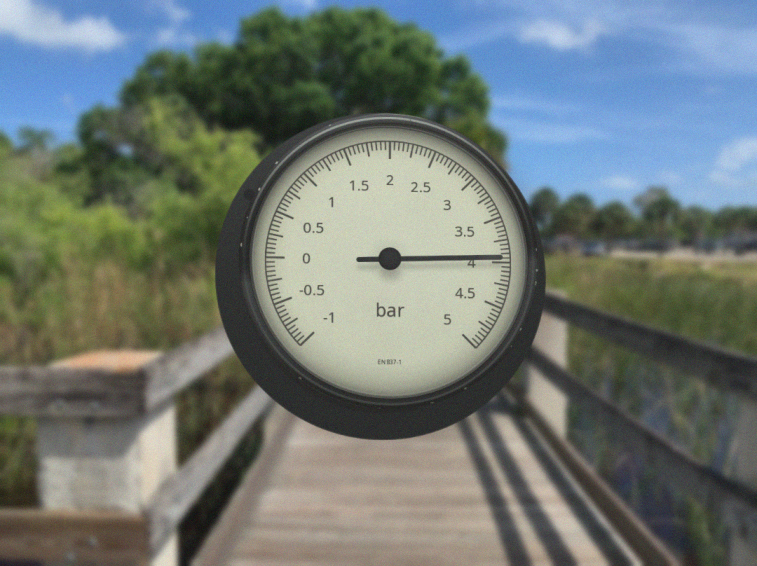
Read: 3.95 bar
